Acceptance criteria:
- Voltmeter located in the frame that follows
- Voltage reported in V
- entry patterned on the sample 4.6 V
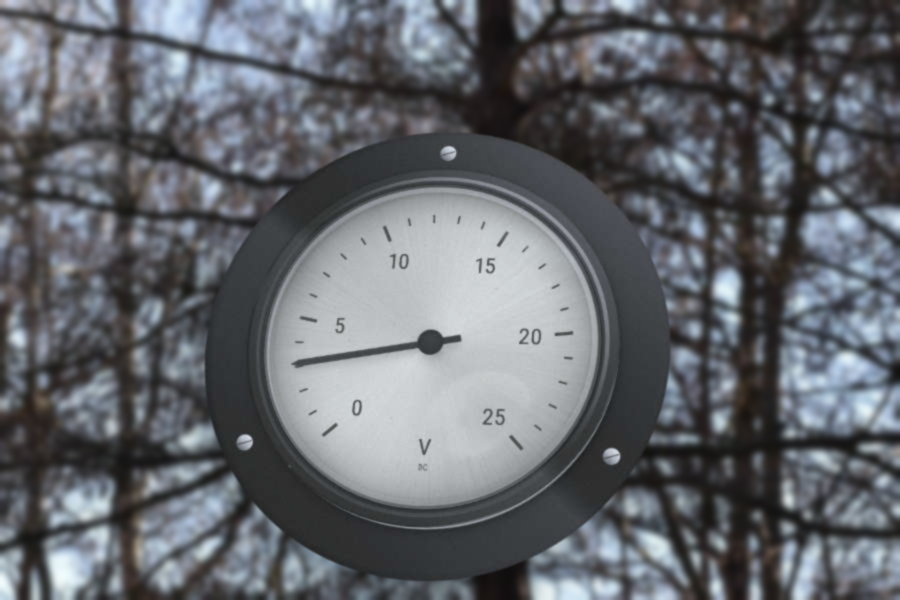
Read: 3 V
